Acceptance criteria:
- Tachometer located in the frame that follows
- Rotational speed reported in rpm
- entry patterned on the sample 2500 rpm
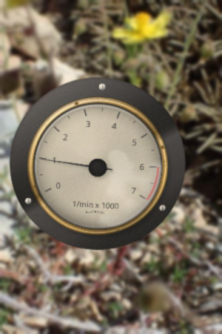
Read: 1000 rpm
